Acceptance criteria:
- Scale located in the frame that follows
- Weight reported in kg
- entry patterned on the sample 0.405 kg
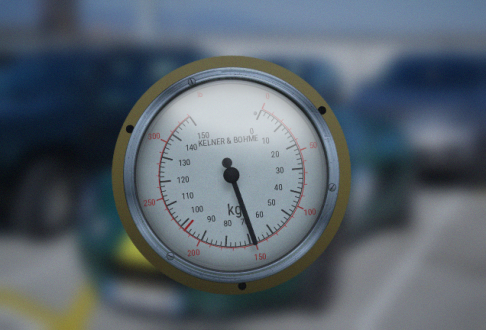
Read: 68 kg
